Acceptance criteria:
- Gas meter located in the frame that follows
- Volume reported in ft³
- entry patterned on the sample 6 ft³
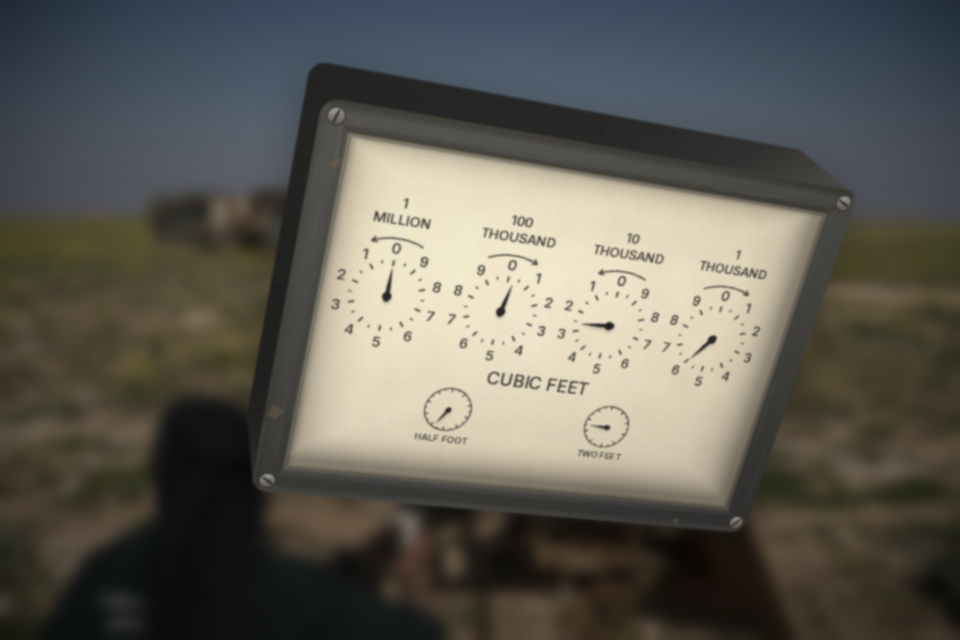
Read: 2600 ft³
